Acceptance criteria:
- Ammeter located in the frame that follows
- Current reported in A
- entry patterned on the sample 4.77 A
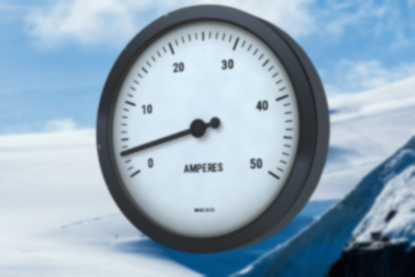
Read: 3 A
